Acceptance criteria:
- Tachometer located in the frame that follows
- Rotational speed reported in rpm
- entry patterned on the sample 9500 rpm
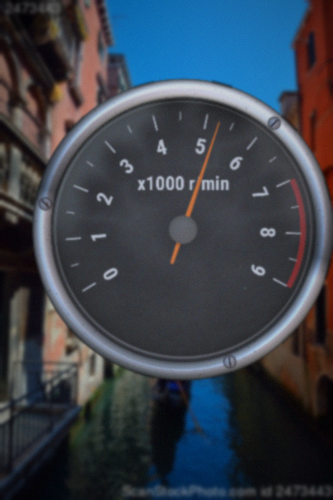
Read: 5250 rpm
